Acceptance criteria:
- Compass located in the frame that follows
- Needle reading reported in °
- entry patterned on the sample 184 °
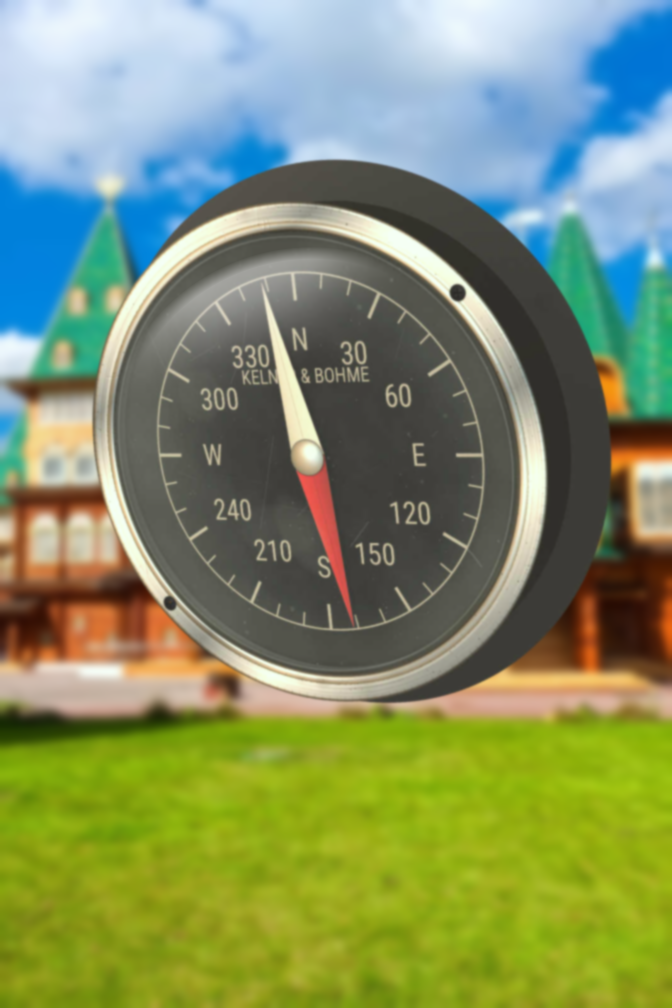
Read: 170 °
